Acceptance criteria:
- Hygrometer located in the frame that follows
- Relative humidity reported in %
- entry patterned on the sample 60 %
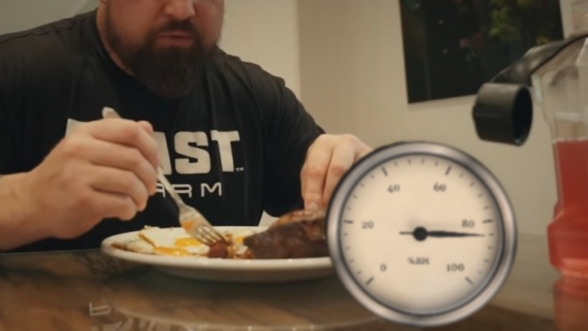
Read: 84 %
